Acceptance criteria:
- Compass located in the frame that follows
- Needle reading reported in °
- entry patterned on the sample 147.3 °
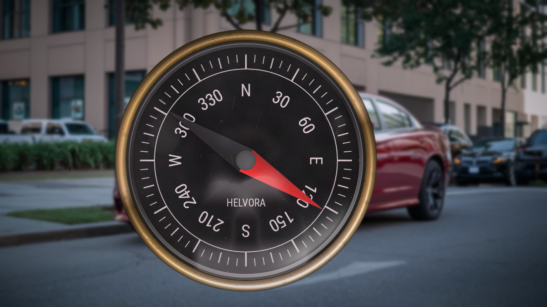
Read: 122.5 °
